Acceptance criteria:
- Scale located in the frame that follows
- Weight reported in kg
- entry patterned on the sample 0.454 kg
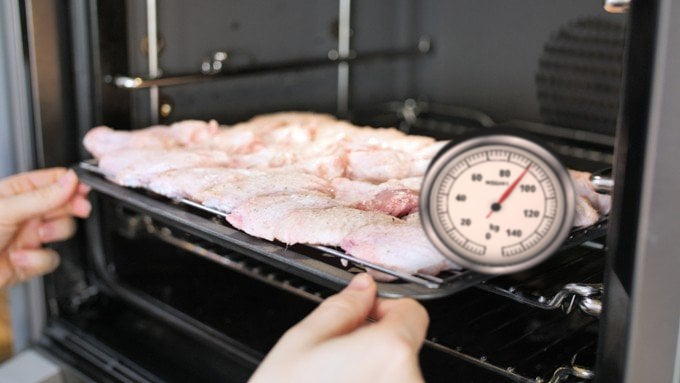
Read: 90 kg
